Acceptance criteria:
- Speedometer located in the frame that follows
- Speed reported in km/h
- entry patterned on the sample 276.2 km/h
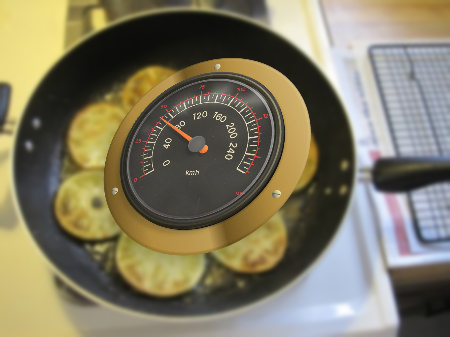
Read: 70 km/h
